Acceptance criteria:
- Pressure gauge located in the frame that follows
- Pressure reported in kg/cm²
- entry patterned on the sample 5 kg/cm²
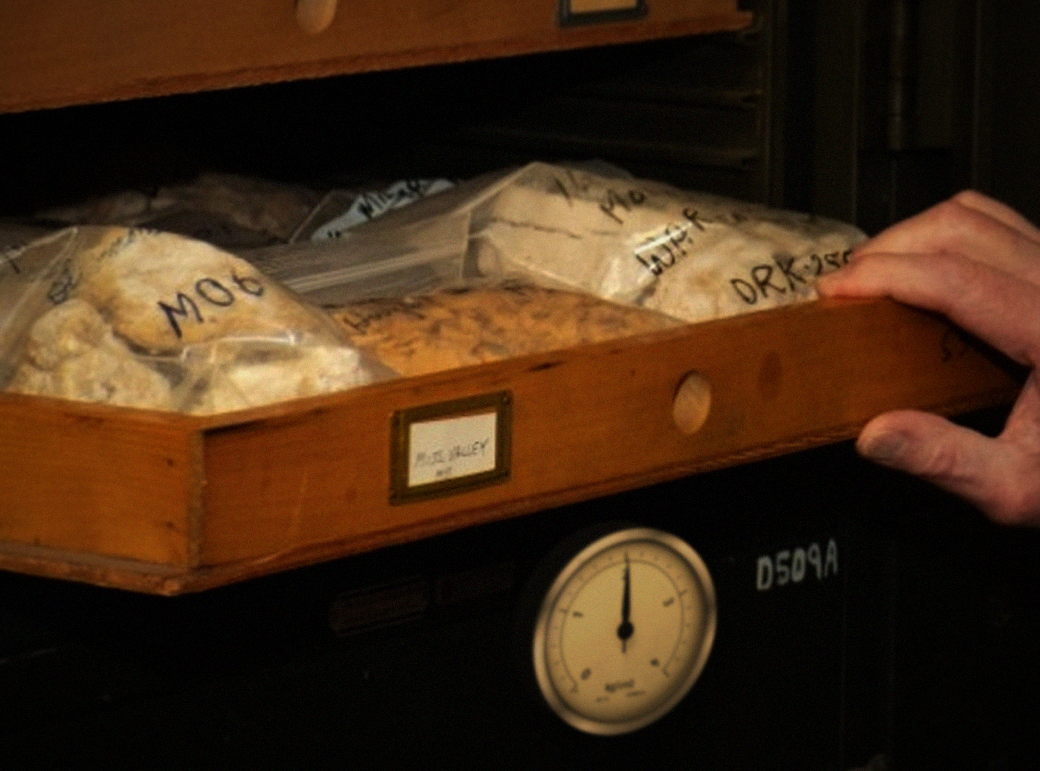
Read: 2 kg/cm²
